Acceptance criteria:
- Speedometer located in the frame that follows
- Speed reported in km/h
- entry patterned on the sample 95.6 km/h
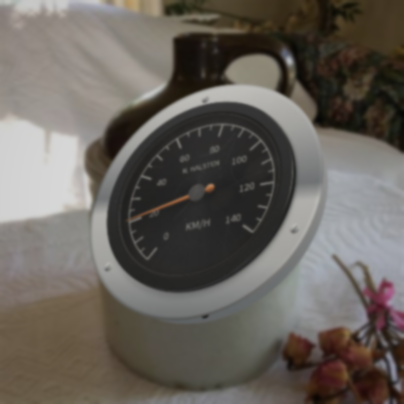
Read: 20 km/h
